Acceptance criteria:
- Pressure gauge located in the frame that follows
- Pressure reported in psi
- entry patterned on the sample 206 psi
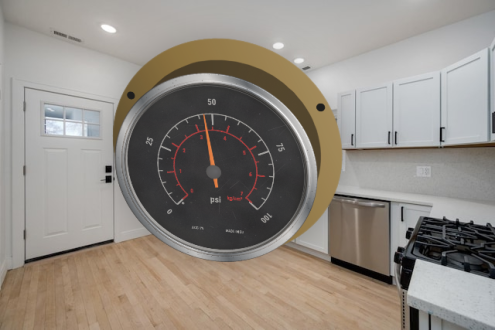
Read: 47.5 psi
